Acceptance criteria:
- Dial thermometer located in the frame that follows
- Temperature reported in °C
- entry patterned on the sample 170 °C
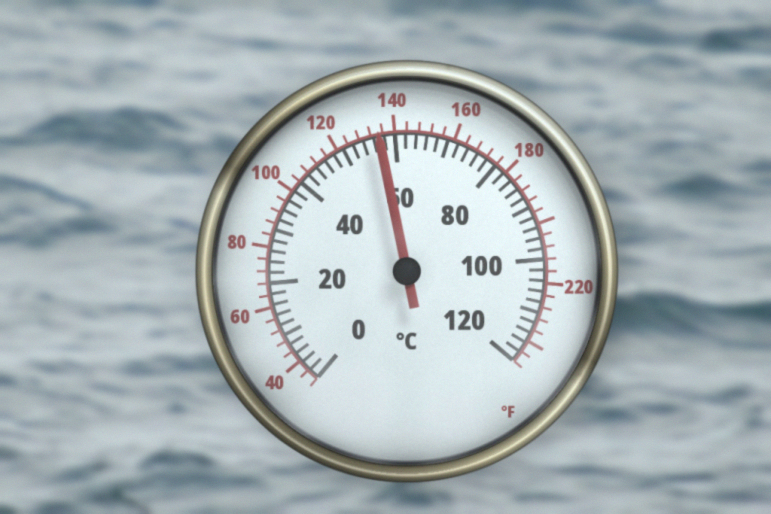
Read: 57 °C
